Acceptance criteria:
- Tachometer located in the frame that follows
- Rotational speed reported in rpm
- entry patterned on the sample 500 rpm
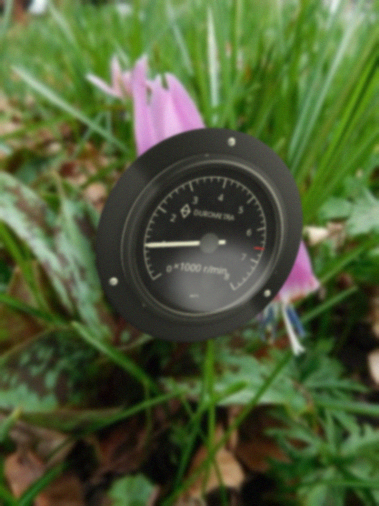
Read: 1000 rpm
